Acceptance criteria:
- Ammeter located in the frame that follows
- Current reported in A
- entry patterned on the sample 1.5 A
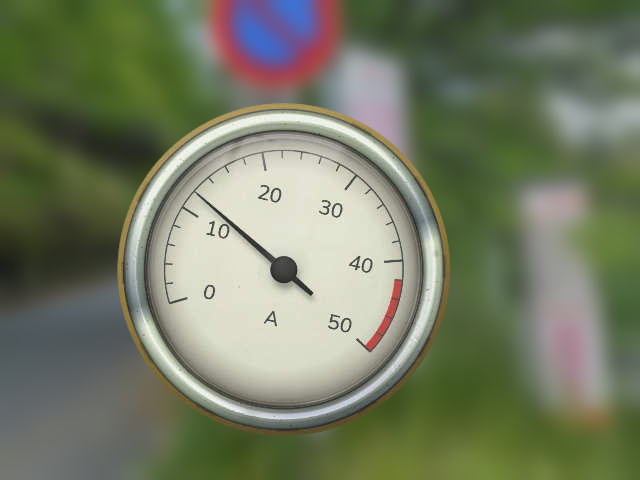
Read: 12 A
